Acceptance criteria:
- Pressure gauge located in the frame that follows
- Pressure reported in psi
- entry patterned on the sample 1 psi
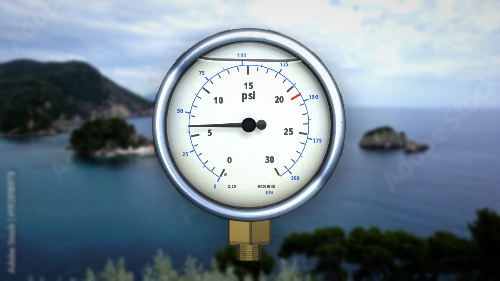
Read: 6 psi
